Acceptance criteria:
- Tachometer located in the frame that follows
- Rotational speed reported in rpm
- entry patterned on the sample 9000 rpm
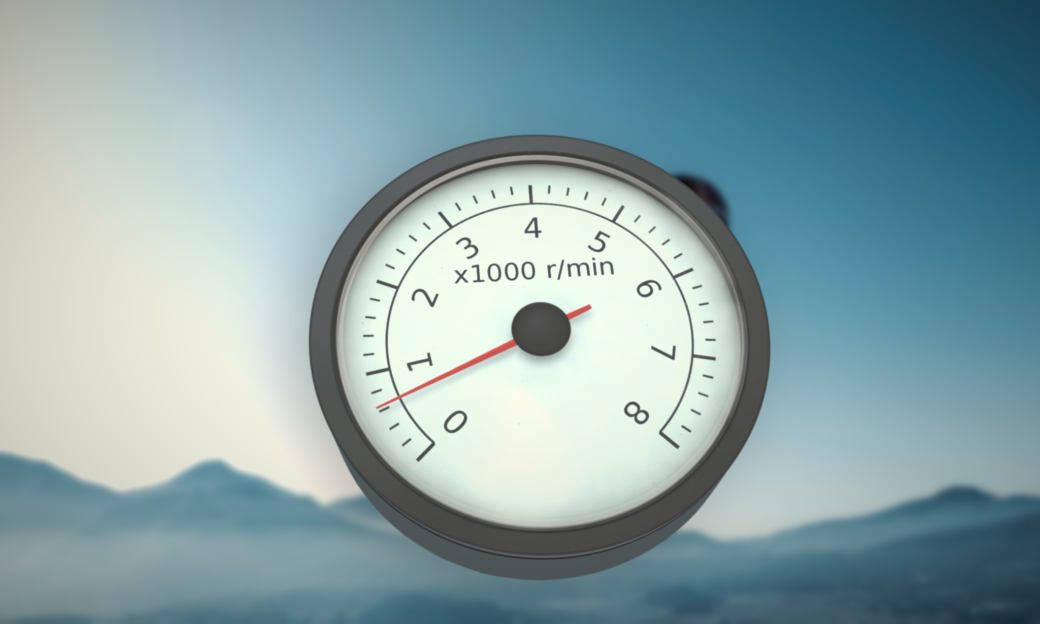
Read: 600 rpm
